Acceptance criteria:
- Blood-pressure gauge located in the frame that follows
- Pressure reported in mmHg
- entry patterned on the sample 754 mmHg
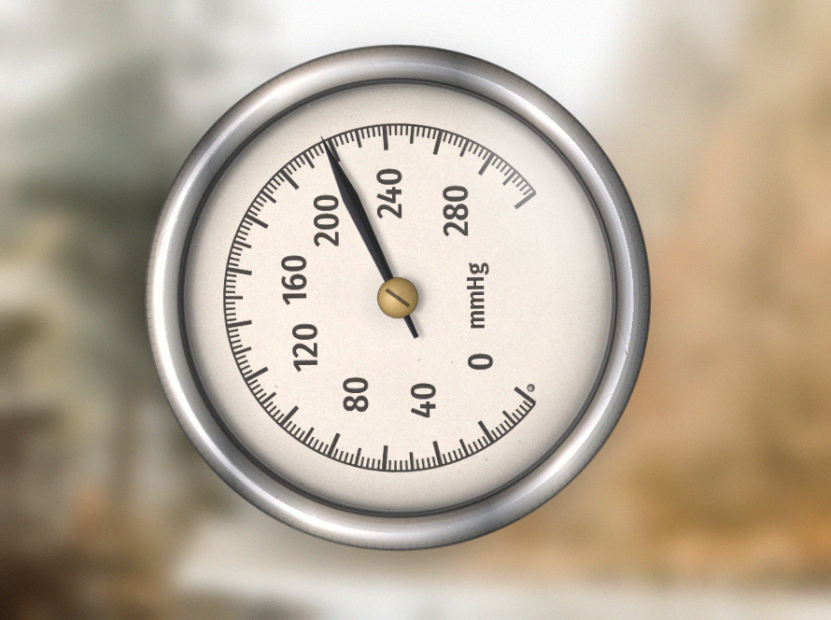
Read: 218 mmHg
